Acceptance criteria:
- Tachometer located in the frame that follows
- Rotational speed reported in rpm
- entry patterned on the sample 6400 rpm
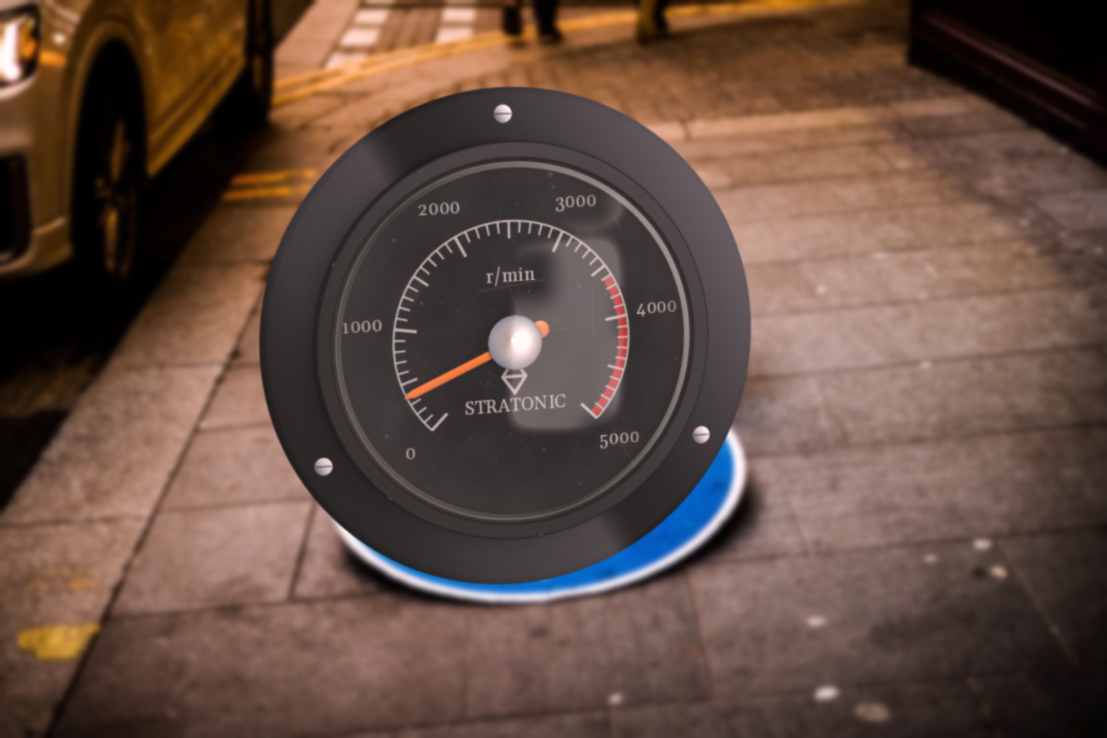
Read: 400 rpm
